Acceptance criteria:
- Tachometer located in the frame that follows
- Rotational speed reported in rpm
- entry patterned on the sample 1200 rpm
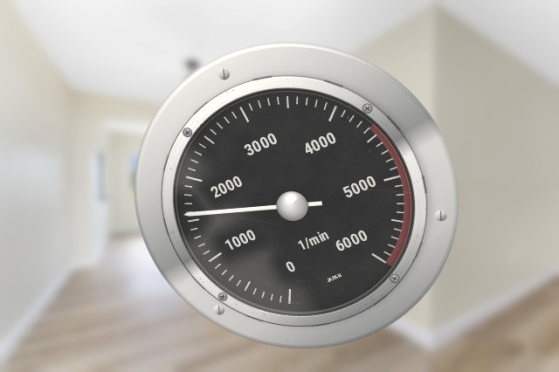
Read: 1600 rpm
